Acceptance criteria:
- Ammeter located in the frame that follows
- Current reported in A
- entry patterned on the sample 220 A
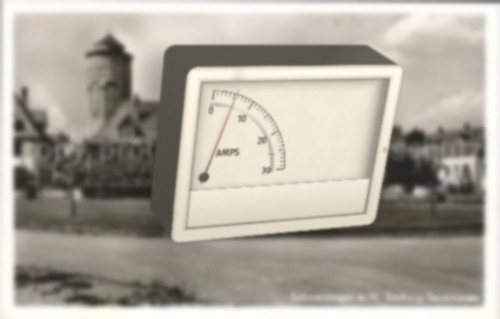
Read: 5 A
